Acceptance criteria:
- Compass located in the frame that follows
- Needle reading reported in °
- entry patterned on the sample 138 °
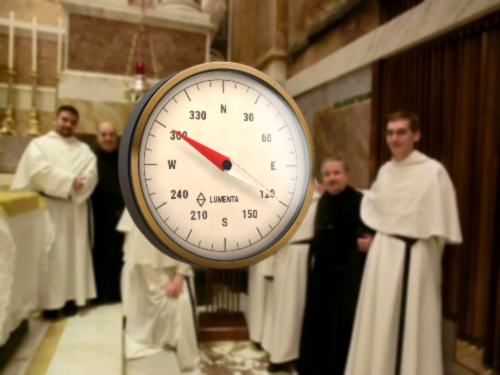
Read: 300 °
